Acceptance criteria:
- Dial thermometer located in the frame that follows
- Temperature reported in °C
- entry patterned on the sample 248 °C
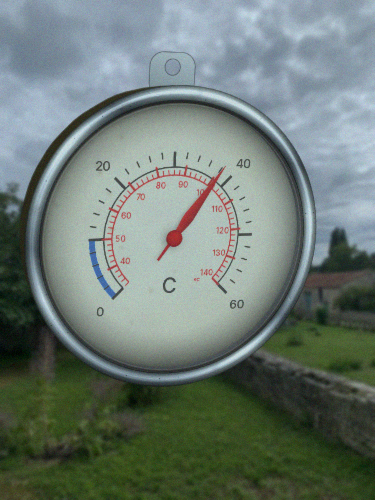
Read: 38 °C
